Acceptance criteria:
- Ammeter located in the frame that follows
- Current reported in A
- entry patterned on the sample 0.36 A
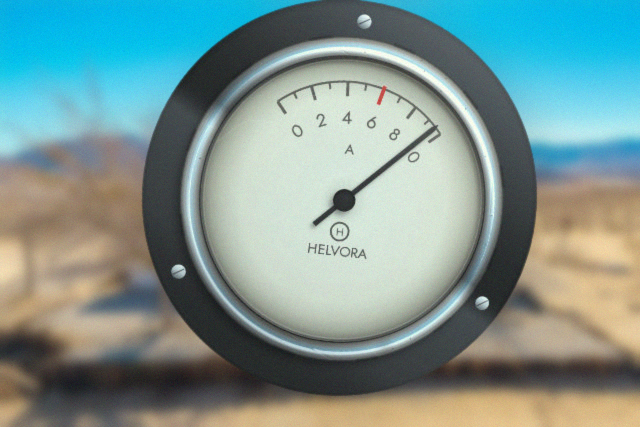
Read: 9.5 A
